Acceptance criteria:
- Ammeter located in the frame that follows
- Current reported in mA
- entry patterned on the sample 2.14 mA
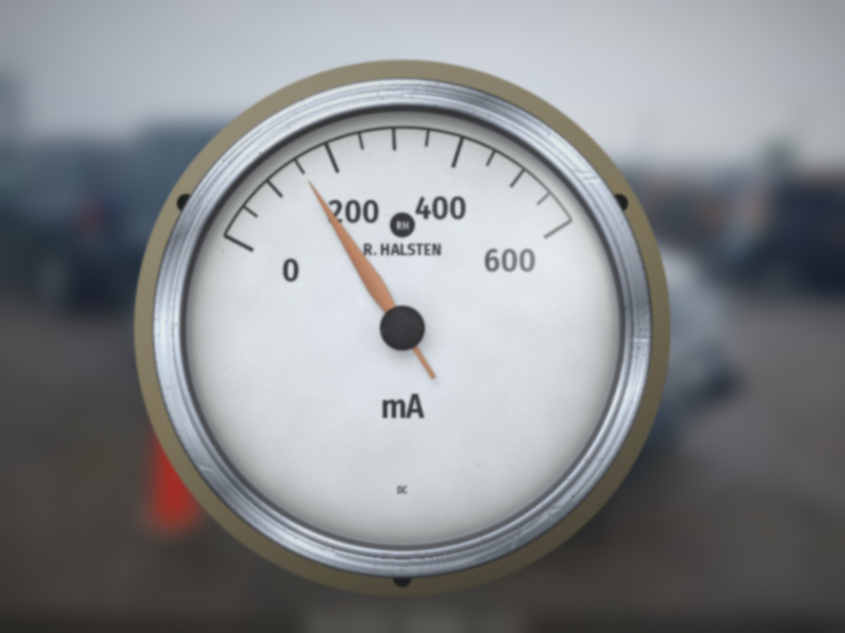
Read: 150 mA
